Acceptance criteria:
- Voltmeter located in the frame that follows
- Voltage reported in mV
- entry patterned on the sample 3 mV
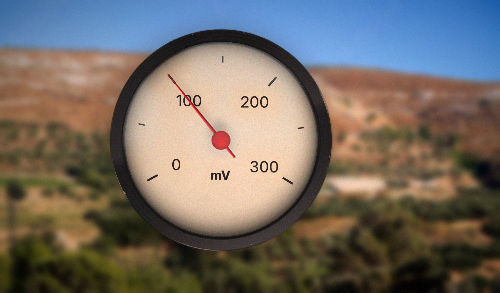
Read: 100 mV
